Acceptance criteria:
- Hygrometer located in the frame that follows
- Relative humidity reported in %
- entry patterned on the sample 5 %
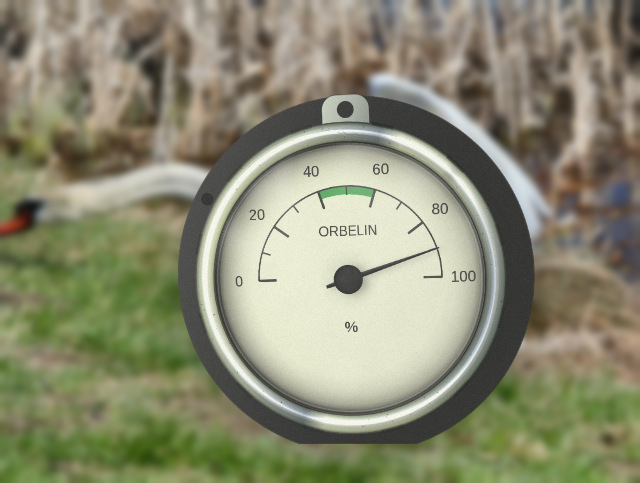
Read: 90 %
